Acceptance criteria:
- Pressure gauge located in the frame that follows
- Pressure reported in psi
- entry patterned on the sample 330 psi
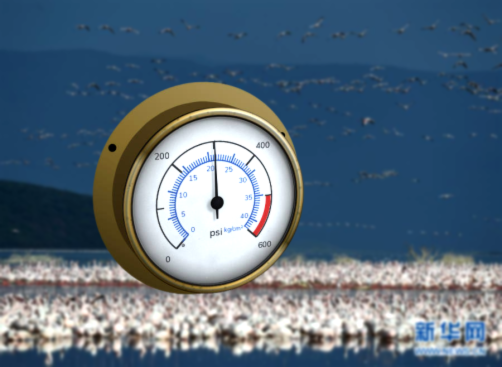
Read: 300 psi
